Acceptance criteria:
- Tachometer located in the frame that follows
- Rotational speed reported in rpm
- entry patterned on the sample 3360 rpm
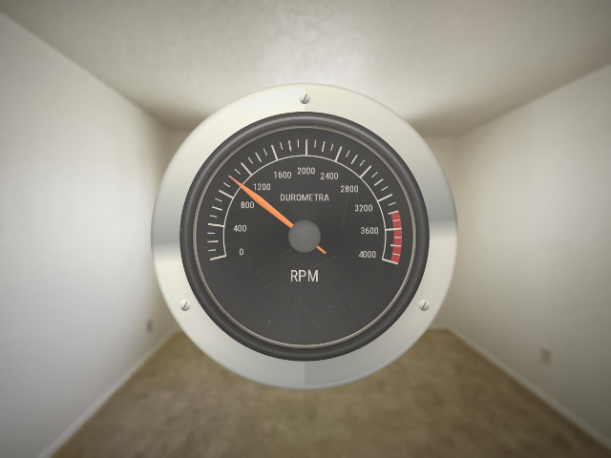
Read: 1000 rpm
